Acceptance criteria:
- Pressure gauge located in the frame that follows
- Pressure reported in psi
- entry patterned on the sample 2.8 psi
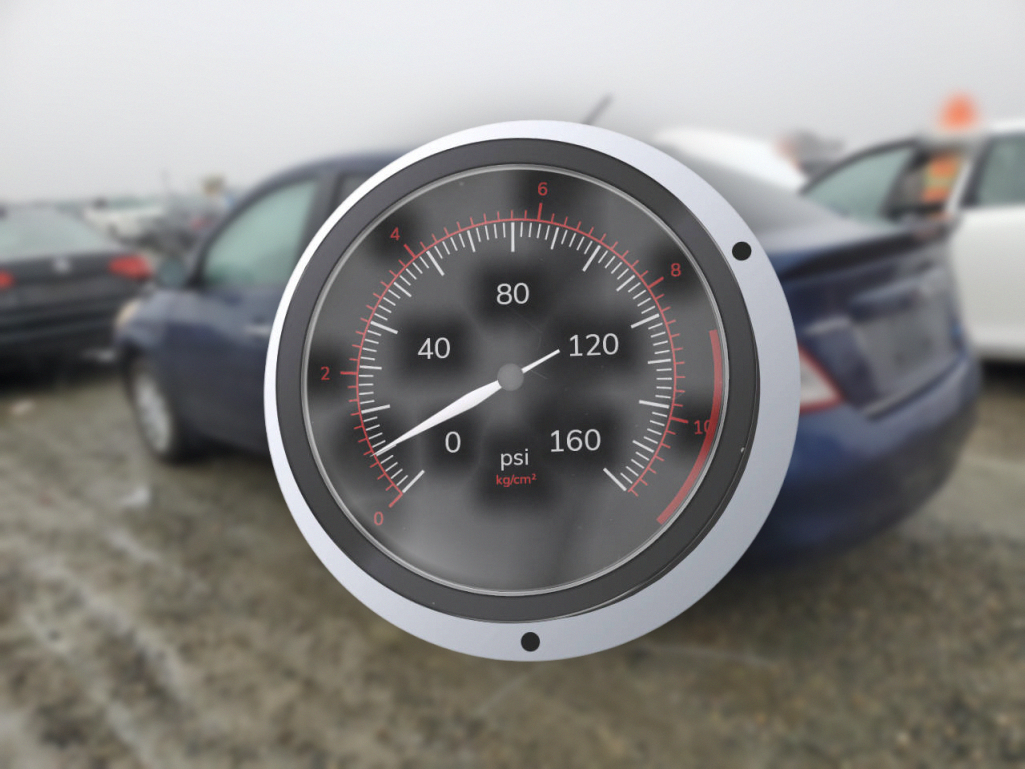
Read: 10 psi
